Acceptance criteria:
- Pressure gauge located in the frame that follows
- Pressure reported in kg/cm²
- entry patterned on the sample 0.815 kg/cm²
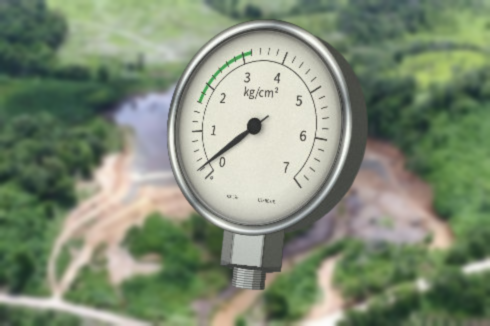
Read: 0.2 kg/cm²
